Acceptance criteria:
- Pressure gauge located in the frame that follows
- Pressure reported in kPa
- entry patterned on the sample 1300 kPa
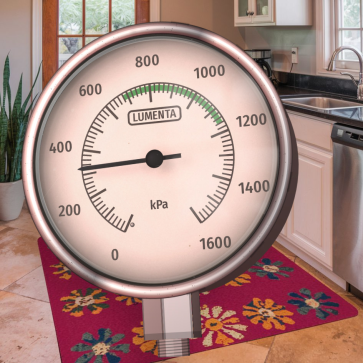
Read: 320 kPa
